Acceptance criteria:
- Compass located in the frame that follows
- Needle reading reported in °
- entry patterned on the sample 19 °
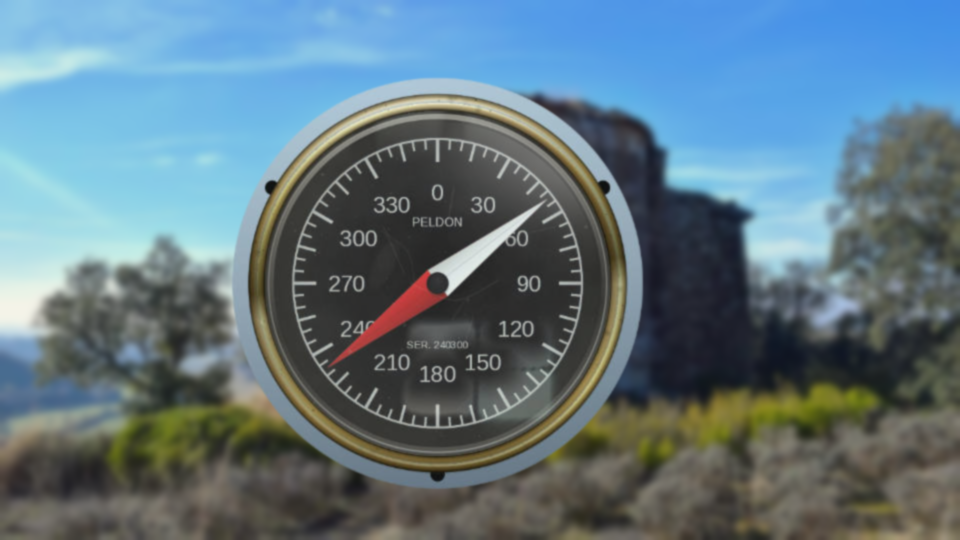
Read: 232.5 °
